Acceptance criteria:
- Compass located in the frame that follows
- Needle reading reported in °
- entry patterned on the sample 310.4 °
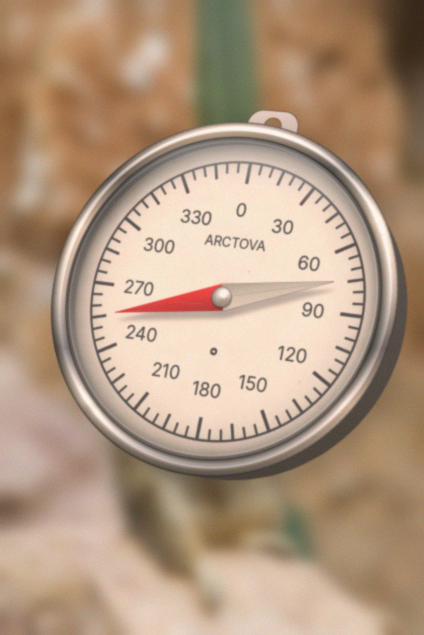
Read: 255 °
